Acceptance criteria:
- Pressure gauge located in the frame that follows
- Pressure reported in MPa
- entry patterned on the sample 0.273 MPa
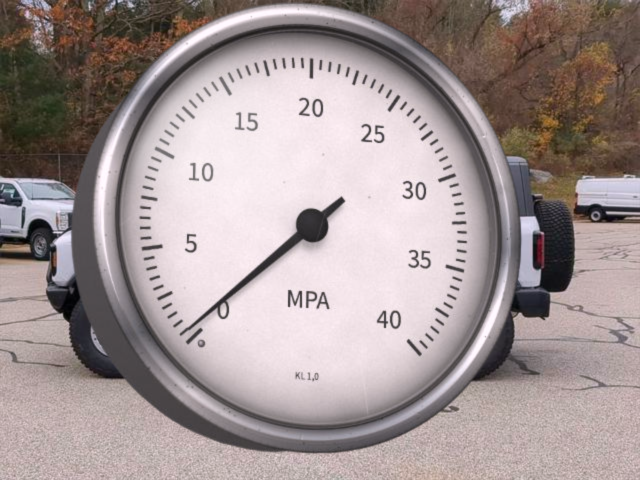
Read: 0.5 MPa
